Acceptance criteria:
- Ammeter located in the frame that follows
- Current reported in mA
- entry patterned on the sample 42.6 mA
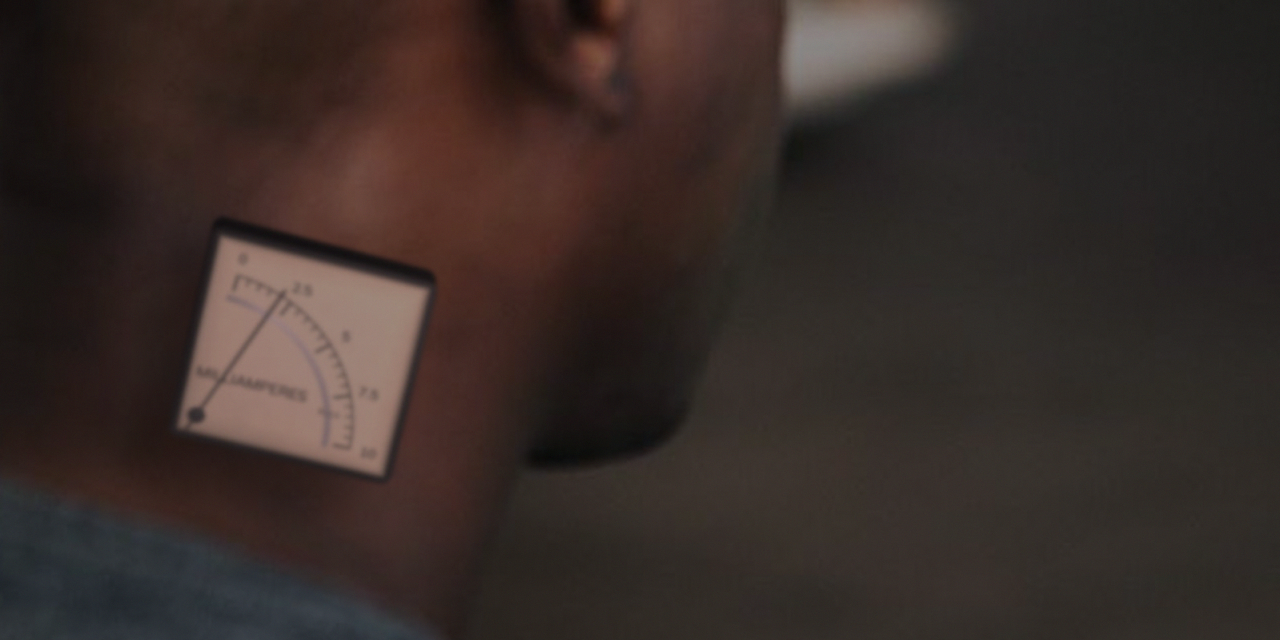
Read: 2 mA
